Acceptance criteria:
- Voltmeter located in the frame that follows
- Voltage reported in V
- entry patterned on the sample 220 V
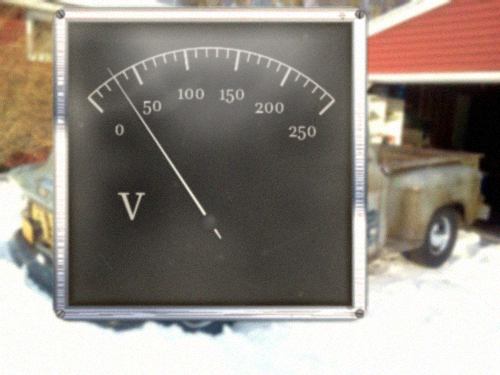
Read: 30 V
